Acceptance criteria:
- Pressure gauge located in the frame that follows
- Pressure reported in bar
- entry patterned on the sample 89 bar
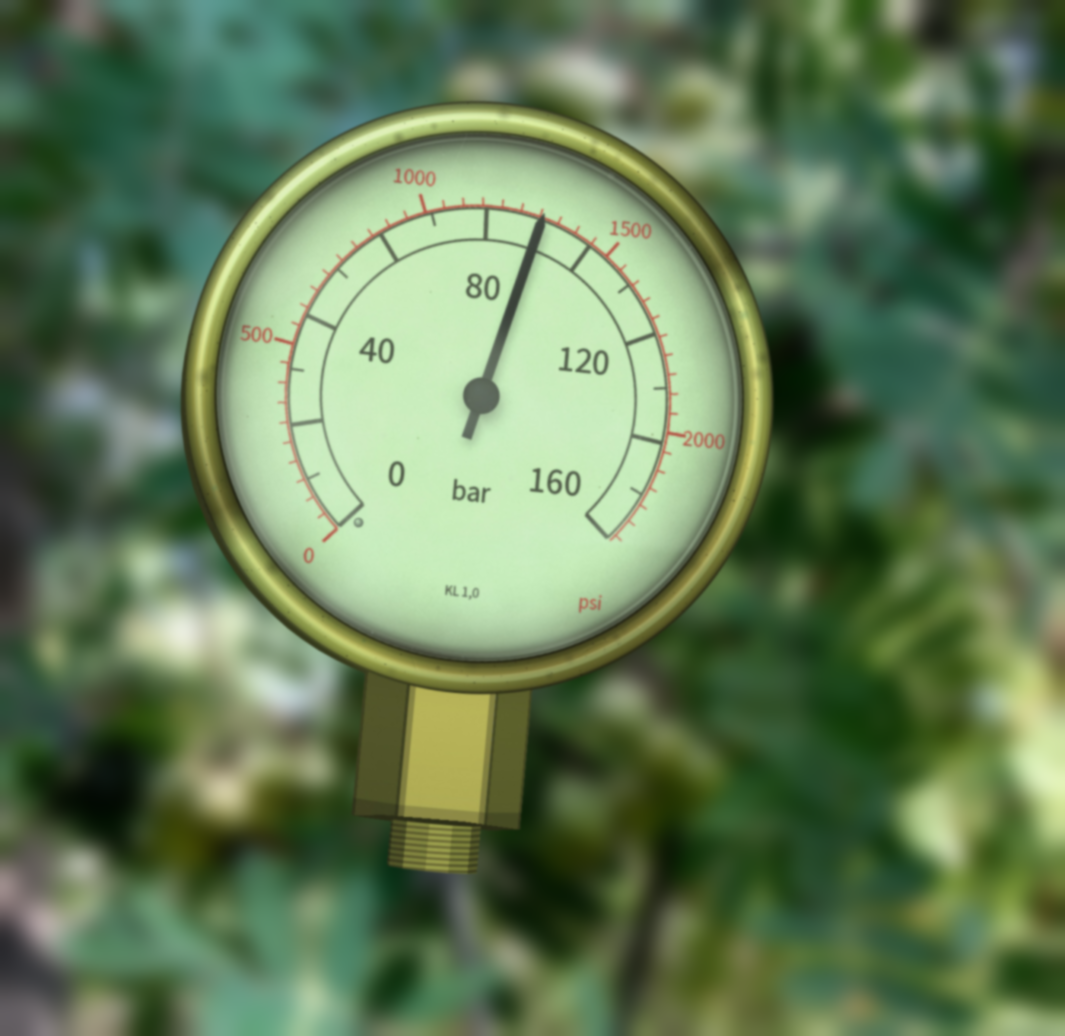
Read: 90 bar
